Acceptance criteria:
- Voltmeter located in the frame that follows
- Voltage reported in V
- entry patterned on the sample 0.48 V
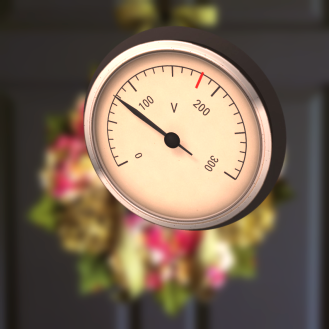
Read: 80 V
